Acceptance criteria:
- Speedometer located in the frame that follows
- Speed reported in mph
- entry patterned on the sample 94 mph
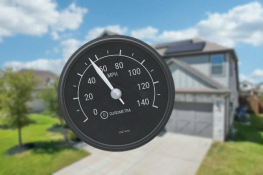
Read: 55 mph
